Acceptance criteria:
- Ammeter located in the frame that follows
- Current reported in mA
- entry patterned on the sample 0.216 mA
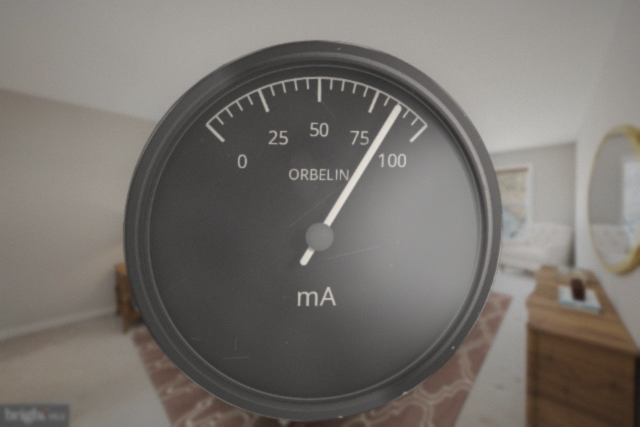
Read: 85 mA
